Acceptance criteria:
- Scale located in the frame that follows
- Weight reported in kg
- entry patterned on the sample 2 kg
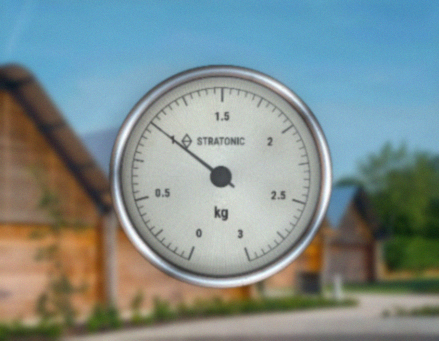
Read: 1 kg
